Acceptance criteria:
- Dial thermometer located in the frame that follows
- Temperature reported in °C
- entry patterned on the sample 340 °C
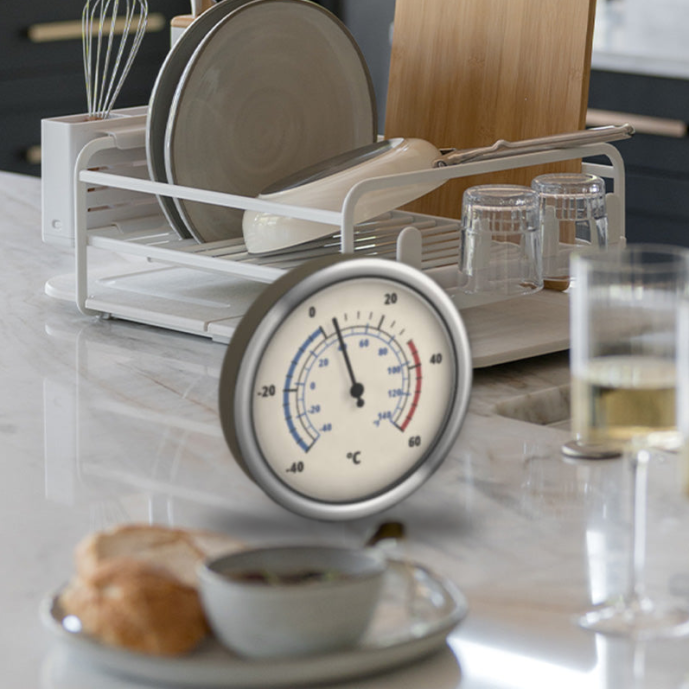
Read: 4 °C
